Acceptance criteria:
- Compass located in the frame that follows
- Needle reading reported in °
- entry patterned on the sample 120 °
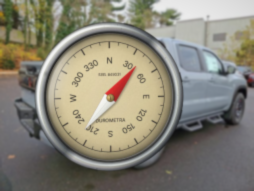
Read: 40 °
